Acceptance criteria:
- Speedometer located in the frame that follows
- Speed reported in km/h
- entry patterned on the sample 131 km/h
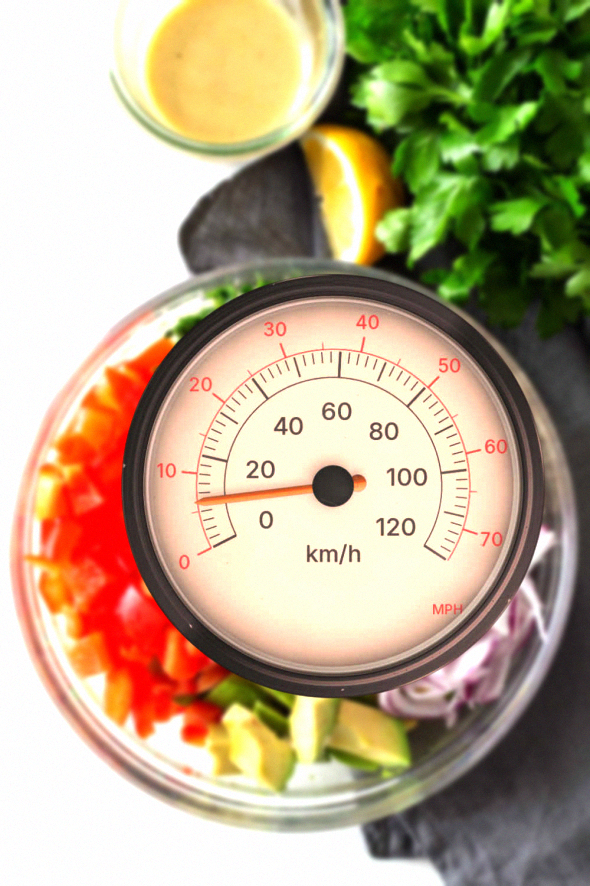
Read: 10 km/h
